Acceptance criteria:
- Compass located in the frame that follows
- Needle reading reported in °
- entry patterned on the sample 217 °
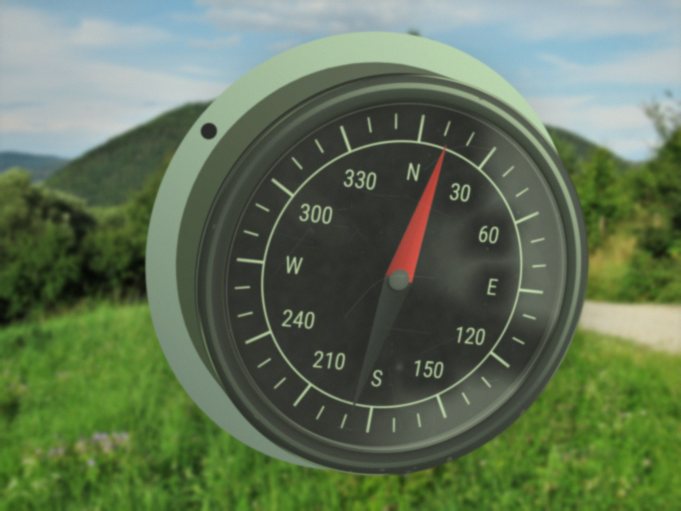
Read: 10 °
